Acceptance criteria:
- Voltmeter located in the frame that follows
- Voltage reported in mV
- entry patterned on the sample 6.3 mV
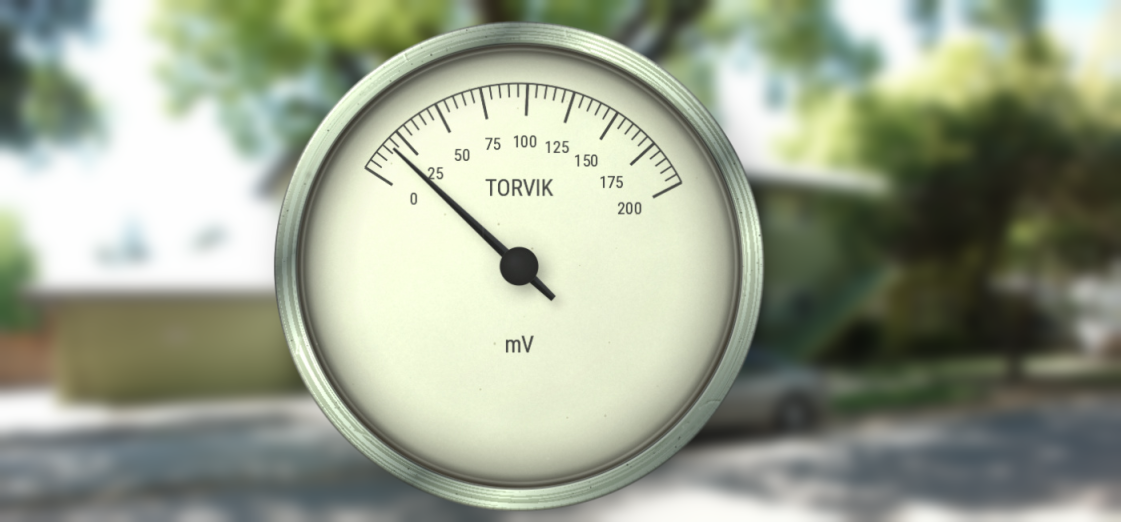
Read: 17.5 mV
